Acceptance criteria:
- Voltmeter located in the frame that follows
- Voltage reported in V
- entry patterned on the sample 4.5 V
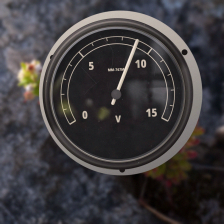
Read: 9 V
